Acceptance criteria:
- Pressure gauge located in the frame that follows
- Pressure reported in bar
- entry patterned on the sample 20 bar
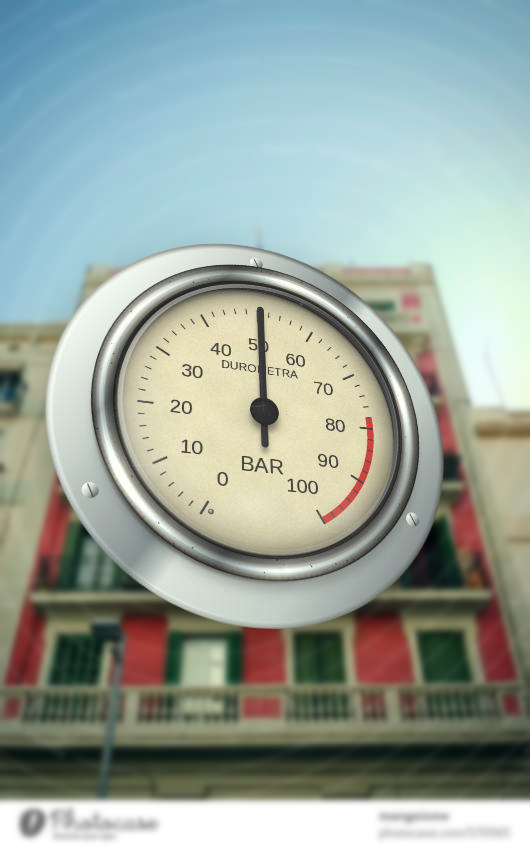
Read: 50 bar
